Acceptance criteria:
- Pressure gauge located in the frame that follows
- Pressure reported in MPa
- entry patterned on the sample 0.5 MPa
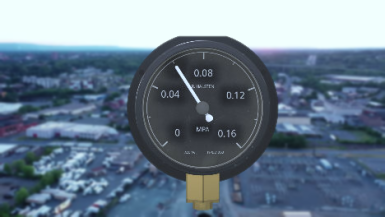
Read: 0.06 MPa
